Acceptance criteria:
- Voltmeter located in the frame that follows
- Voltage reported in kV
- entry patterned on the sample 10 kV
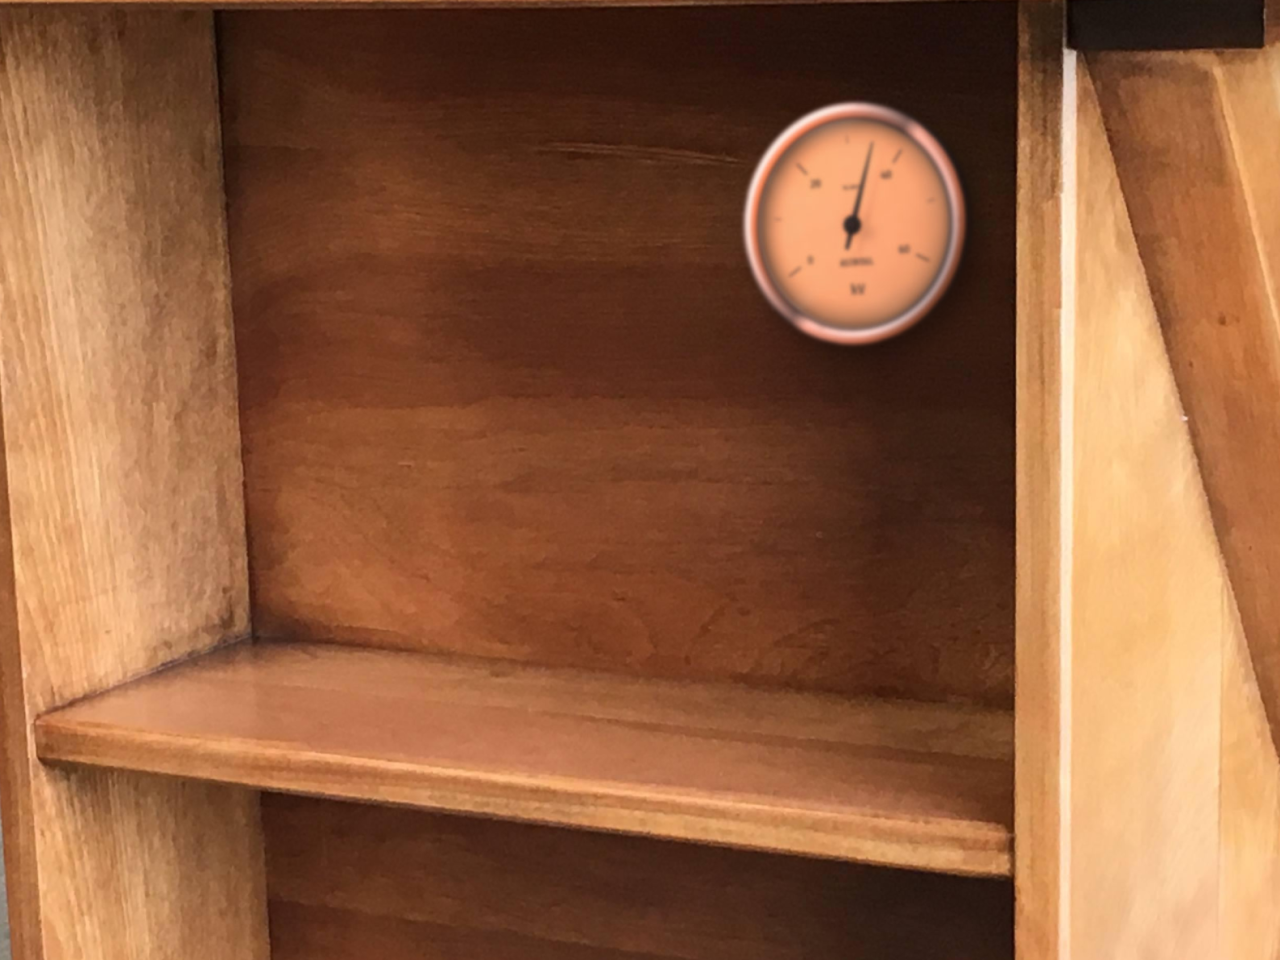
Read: 35 kV
